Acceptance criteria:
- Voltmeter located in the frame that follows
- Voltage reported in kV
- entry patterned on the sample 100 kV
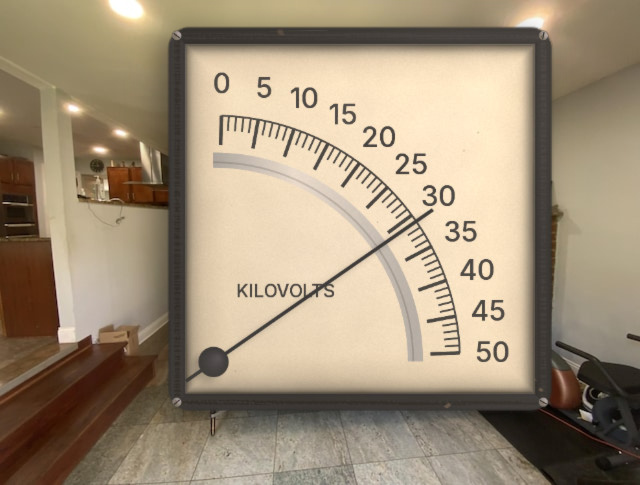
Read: 31 kV
